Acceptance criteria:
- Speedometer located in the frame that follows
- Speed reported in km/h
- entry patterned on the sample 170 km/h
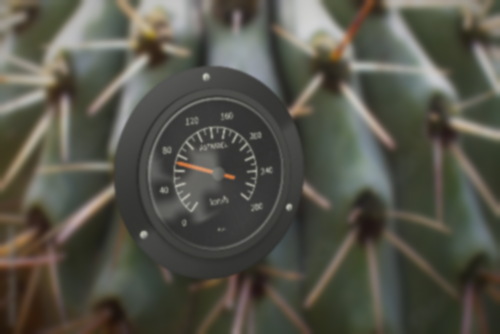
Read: 70 km/h
